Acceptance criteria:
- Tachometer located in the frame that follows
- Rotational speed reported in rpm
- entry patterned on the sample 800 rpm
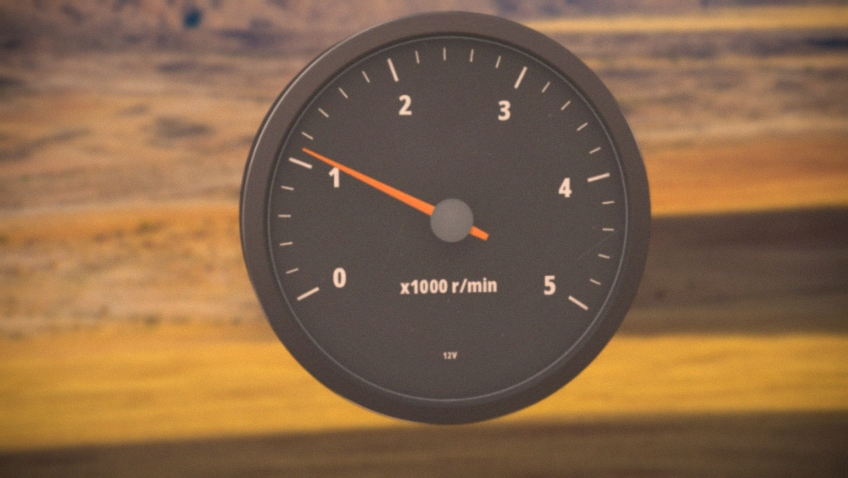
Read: 1100 rpm
